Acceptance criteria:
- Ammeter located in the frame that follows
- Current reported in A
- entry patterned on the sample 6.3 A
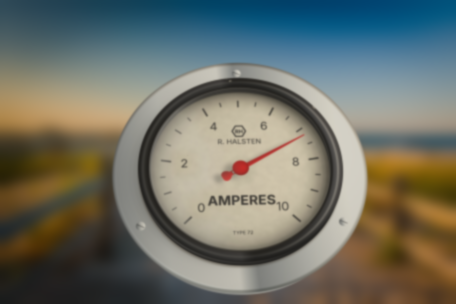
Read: 7.25 A
